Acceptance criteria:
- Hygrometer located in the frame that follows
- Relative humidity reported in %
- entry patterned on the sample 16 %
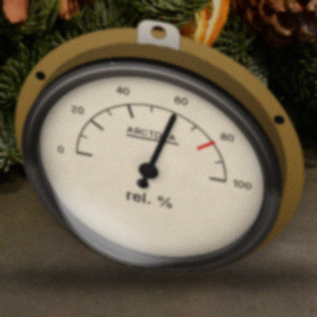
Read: 60 %
